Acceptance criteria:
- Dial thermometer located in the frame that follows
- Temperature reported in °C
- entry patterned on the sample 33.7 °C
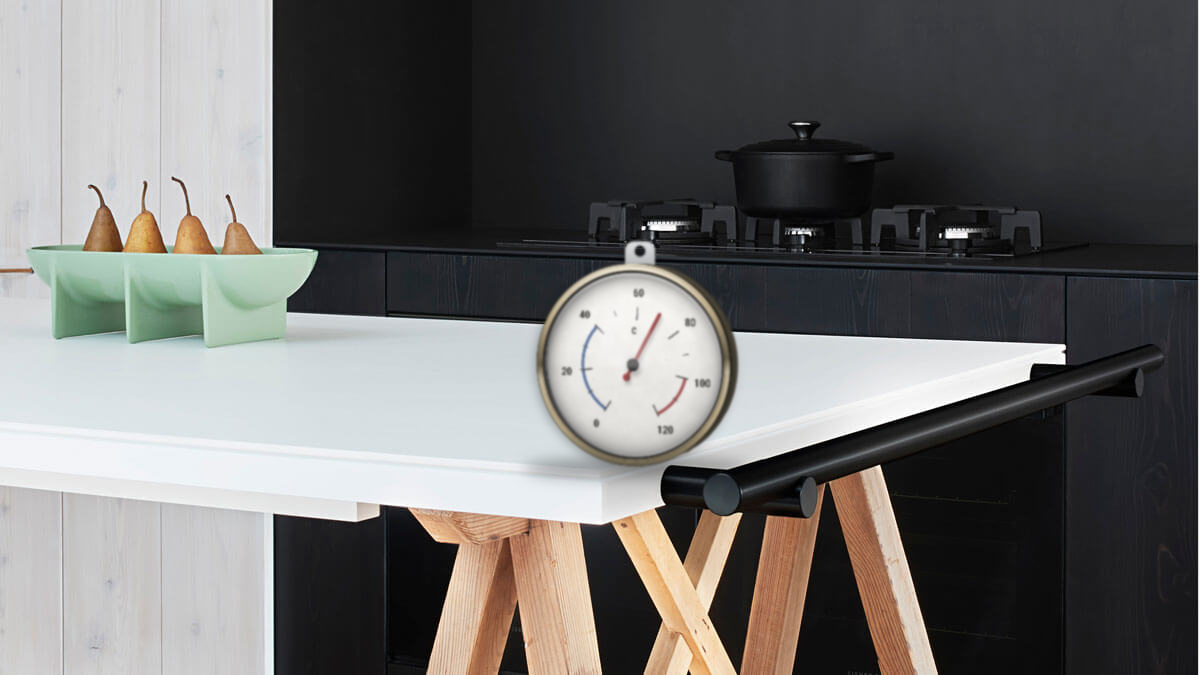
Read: 70 °C
